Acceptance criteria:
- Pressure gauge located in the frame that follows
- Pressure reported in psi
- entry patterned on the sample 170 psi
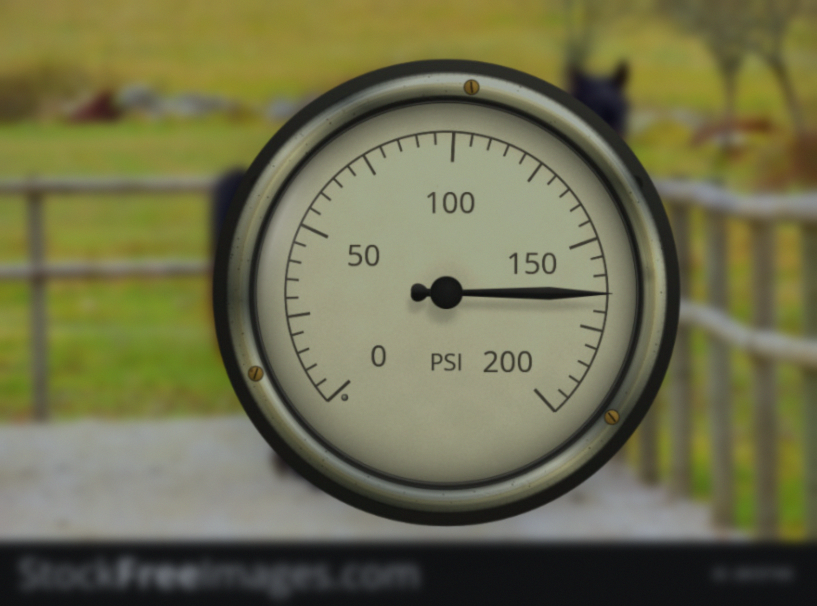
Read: 165 psi
